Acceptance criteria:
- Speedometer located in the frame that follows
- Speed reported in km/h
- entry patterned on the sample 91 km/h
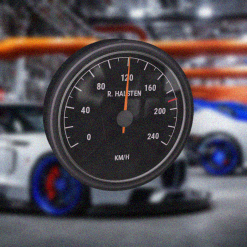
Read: 120 km/h
